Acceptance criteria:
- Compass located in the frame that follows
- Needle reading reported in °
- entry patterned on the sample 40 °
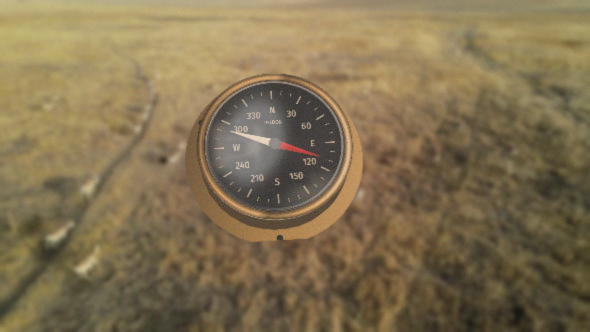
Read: 110 °
